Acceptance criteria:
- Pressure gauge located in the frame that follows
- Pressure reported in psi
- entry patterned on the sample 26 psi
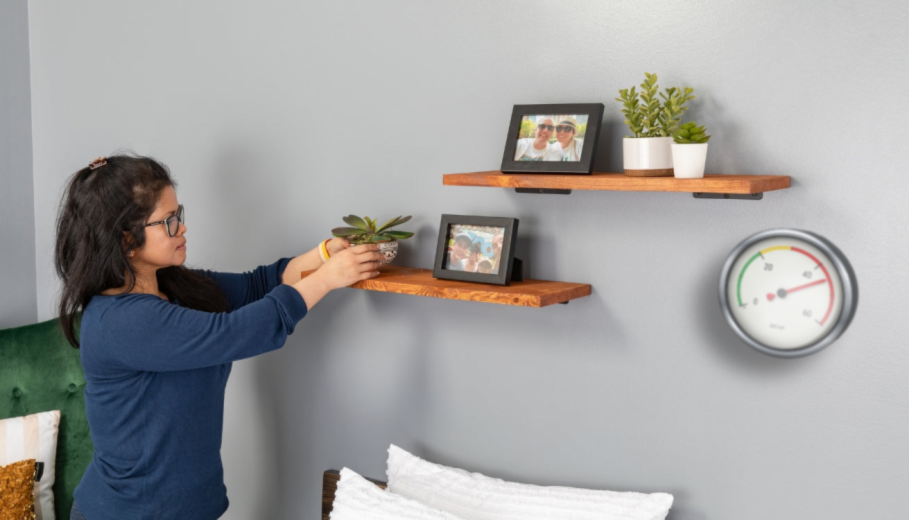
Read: 45 psi
